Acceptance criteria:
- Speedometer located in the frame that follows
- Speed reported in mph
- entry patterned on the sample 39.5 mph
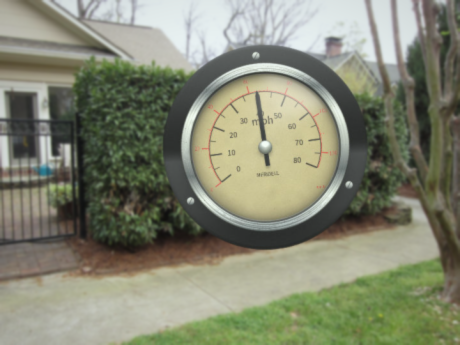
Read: 40 mph
